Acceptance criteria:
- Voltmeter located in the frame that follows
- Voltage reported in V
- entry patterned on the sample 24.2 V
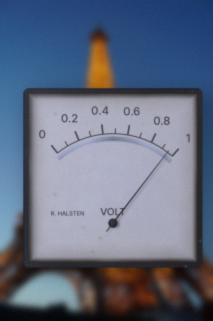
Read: 0.95 V
